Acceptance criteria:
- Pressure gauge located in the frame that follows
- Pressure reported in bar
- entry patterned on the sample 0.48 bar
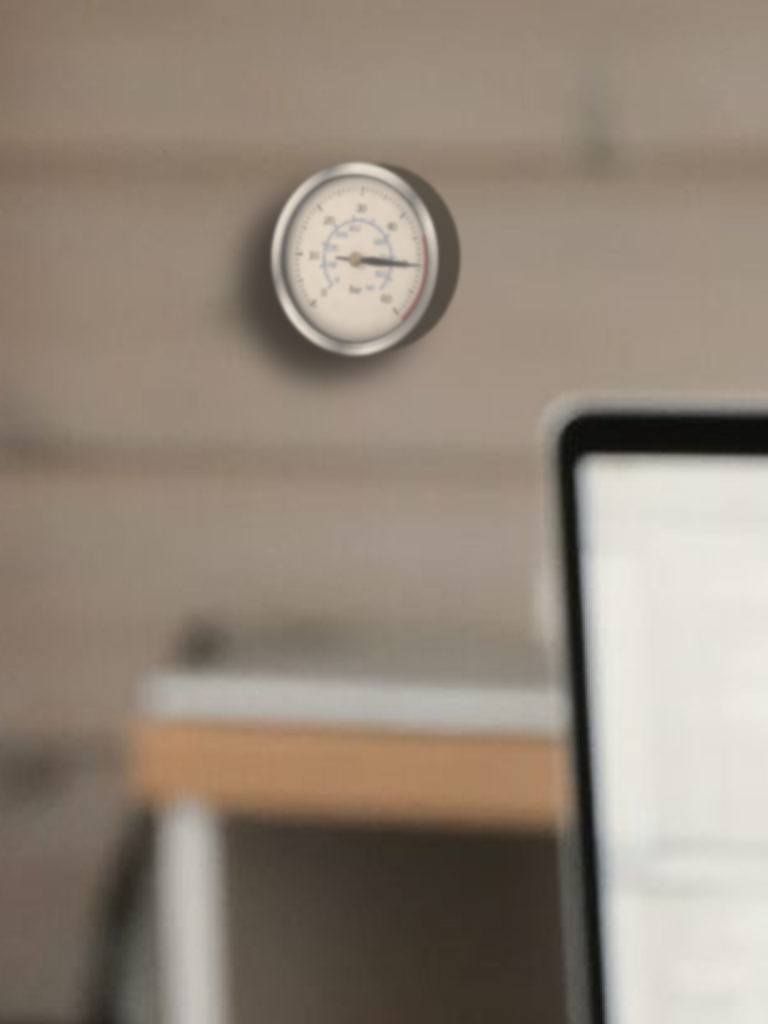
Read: 50 bar
